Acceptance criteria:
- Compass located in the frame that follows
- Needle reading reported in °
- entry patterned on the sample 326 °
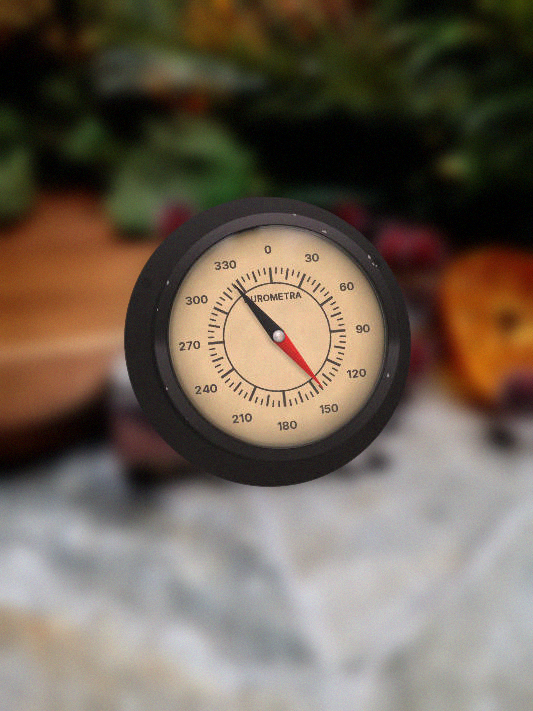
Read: 145 °
